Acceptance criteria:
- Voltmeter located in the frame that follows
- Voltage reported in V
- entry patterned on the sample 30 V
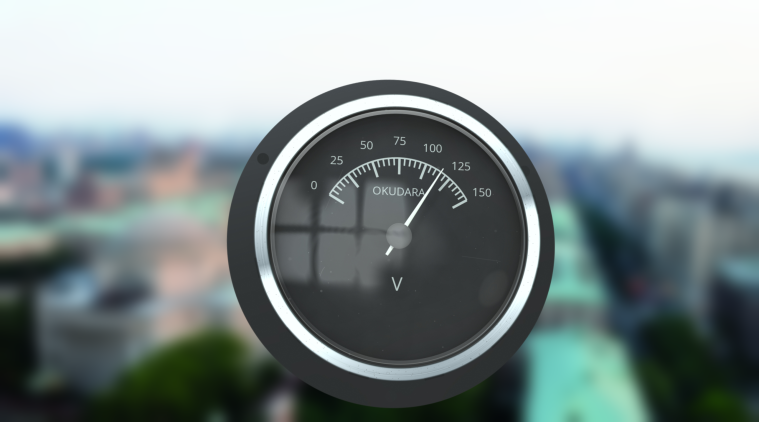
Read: 115 V
